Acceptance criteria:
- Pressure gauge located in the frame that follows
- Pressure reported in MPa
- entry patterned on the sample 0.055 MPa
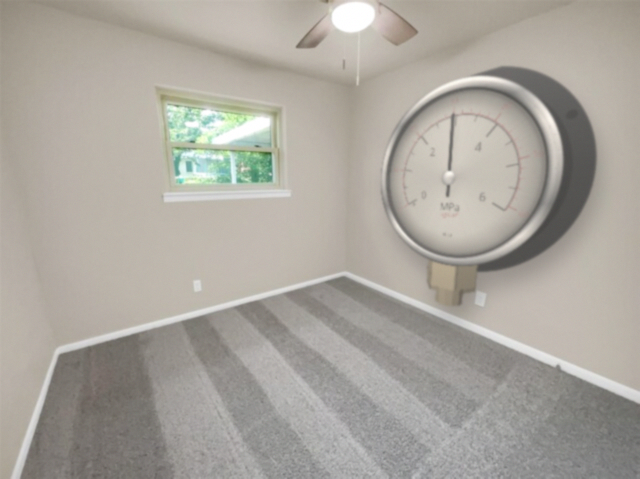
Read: 3 MPa
